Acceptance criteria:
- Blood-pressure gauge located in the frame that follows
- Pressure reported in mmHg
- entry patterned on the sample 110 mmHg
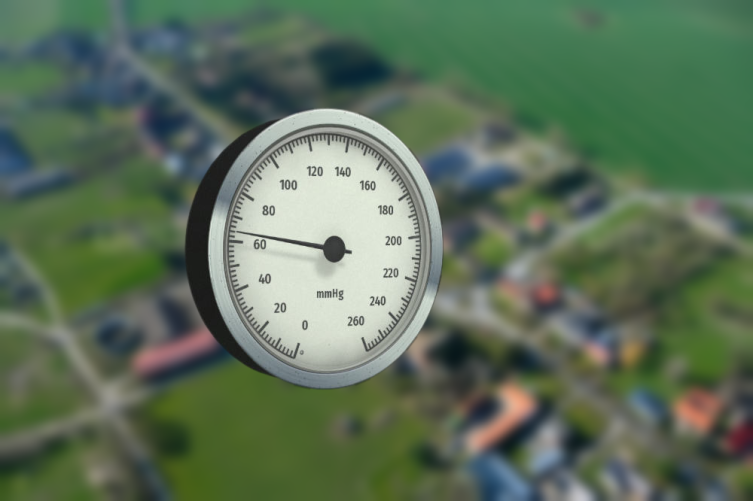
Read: 64 mmHg
